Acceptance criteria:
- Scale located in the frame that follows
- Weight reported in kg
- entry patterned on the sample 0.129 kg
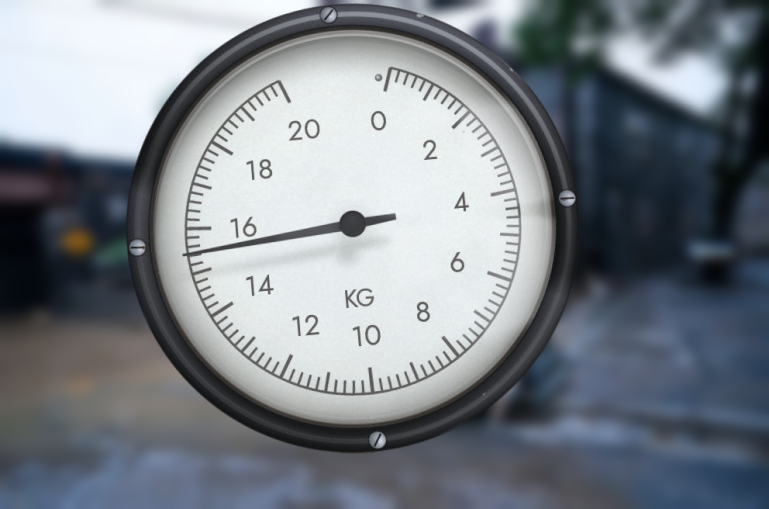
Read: 15.4 kg
